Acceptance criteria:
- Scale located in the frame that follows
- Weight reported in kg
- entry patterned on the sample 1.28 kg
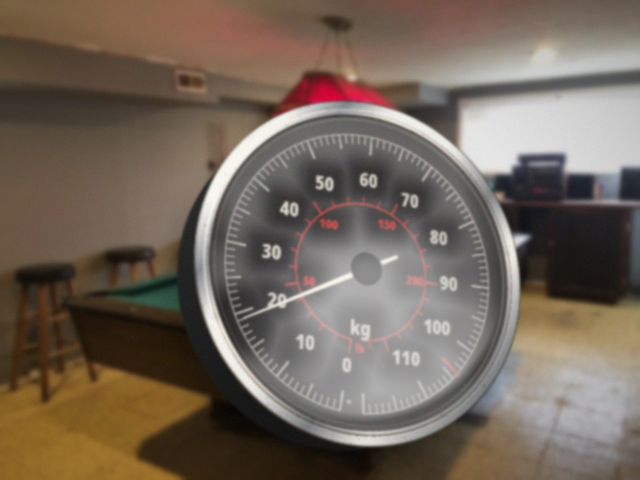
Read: 19 kg
